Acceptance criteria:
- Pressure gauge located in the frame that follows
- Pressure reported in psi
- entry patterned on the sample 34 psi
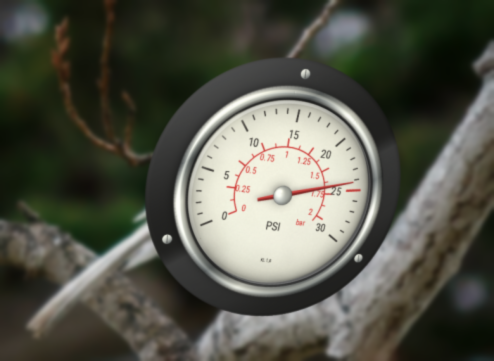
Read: 24 psi
